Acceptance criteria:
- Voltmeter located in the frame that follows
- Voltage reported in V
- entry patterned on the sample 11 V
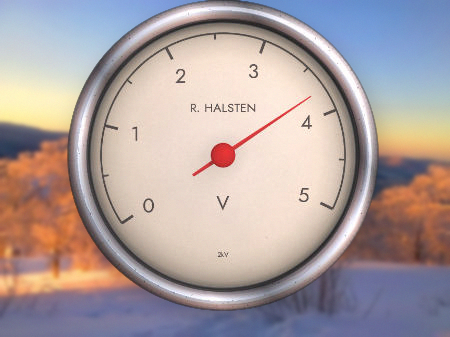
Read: 3.75 V
